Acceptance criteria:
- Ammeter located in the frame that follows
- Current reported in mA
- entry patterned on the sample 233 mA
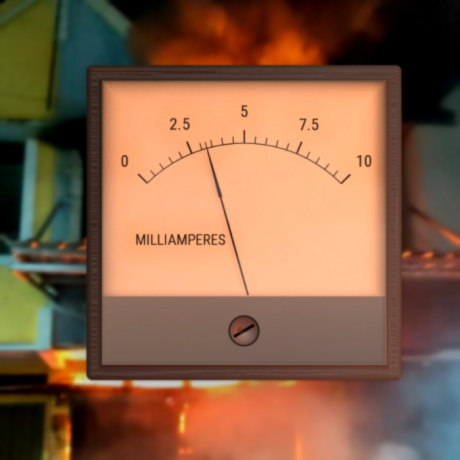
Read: 3.25 mA
